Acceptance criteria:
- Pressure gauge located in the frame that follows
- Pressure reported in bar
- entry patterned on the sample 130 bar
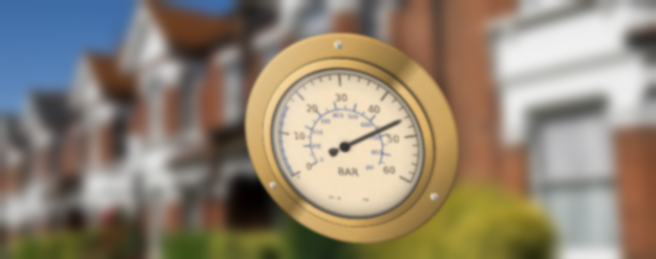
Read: 46 bar
